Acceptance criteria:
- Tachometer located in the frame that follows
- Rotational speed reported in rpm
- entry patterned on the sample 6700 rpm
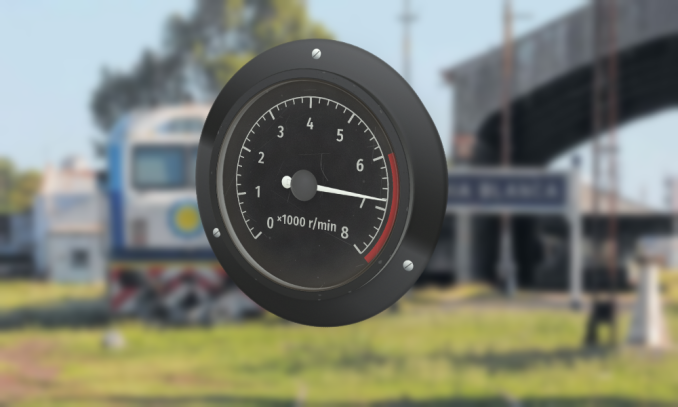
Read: 6800 rpm
